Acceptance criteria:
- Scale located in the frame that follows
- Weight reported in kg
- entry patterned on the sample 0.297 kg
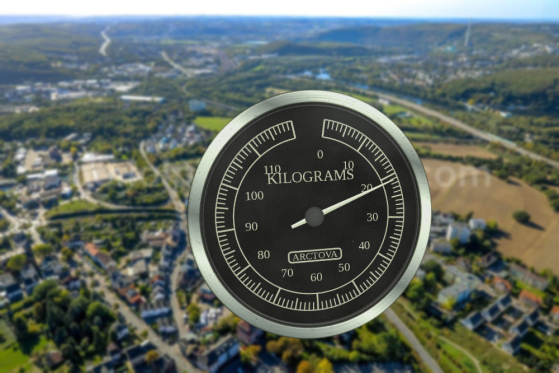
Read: 21 kg
